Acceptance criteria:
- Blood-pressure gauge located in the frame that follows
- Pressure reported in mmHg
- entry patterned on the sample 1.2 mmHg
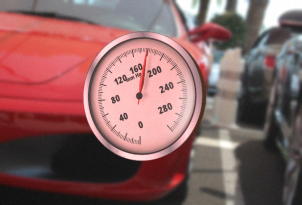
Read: 180 mmHg
